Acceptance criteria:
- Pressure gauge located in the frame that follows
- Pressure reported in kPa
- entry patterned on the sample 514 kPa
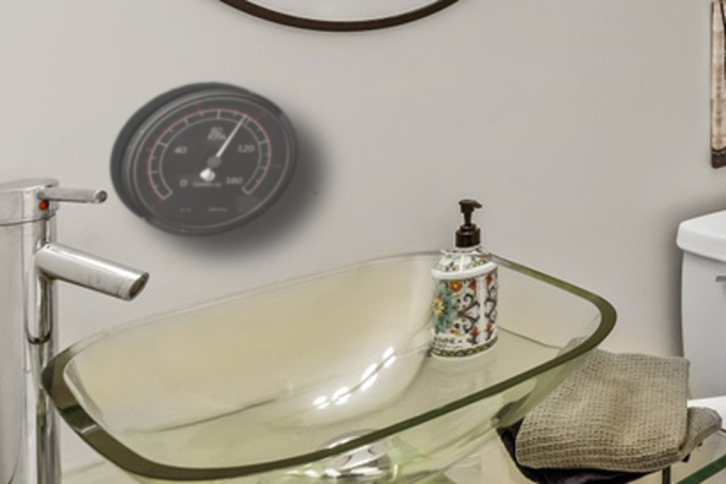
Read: 95 kPa
